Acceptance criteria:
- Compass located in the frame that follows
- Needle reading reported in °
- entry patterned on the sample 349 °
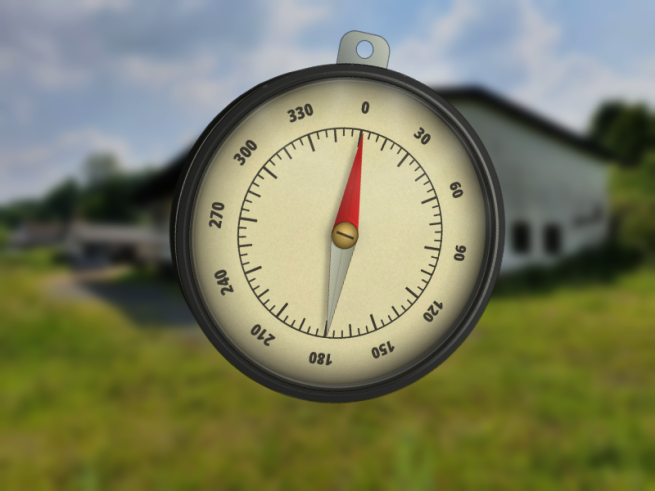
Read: 0 °
